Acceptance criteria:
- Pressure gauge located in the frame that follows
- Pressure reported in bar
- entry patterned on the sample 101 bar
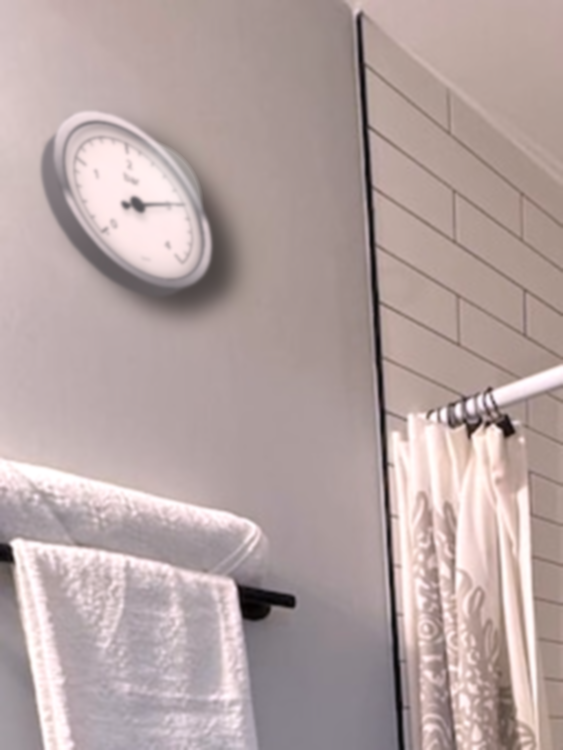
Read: 3 bar
